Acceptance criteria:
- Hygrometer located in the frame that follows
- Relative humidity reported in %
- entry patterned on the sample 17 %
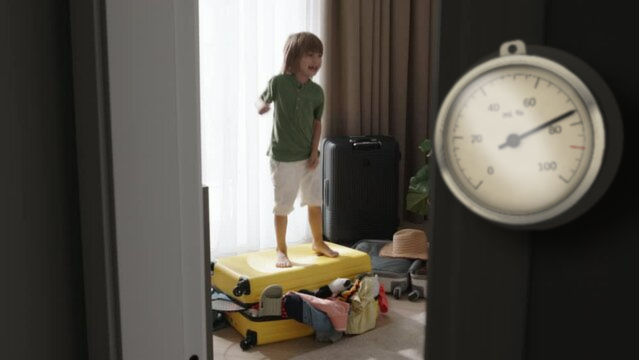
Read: 76 %
